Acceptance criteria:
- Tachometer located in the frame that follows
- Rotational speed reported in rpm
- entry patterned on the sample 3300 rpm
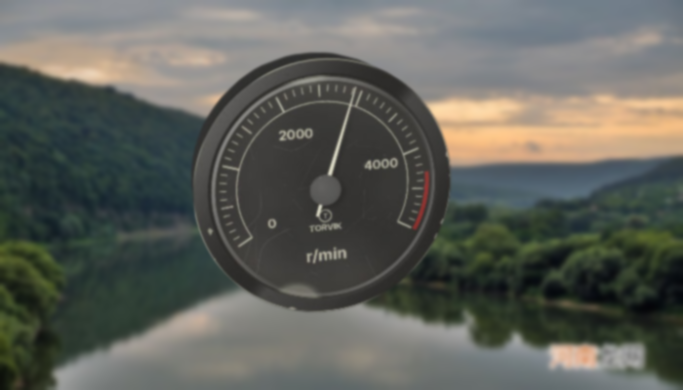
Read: 2900 rpm
